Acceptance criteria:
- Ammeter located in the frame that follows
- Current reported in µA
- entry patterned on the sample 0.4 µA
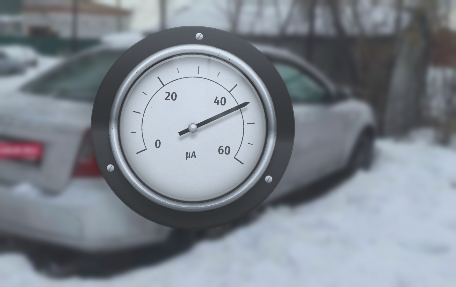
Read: 45 µA
